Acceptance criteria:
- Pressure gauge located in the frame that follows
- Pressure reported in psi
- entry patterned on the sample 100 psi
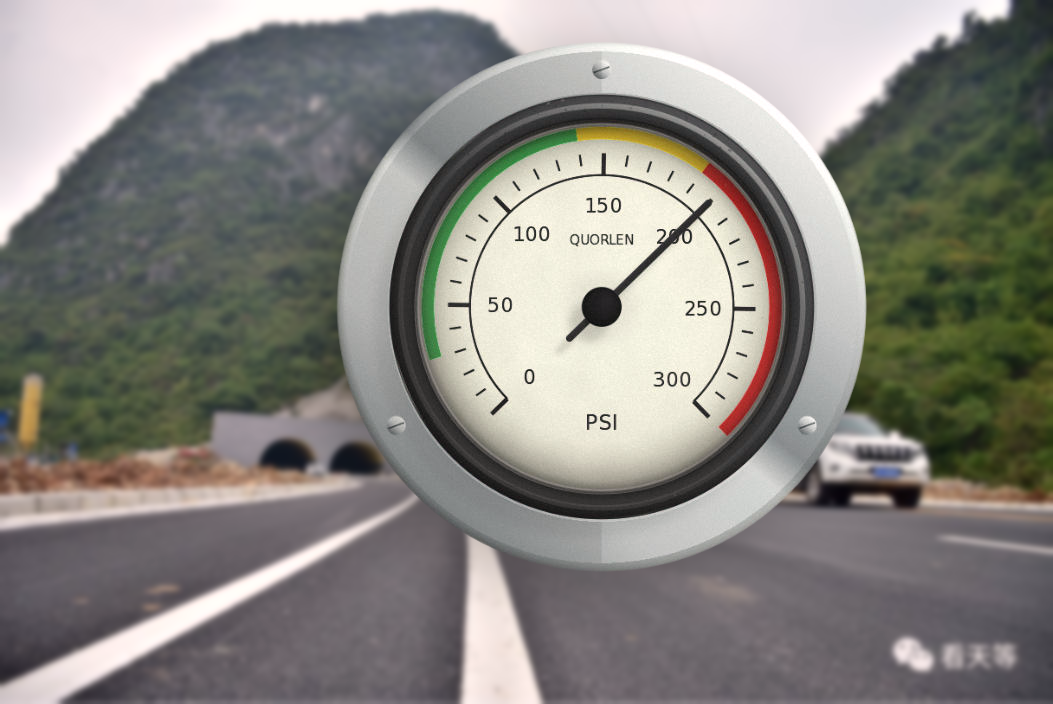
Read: 200 psi
